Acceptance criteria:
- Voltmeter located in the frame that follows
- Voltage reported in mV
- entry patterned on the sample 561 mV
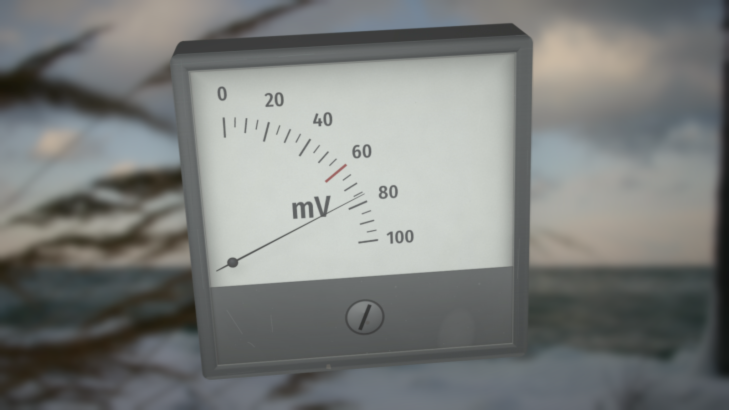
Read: 75 mV
